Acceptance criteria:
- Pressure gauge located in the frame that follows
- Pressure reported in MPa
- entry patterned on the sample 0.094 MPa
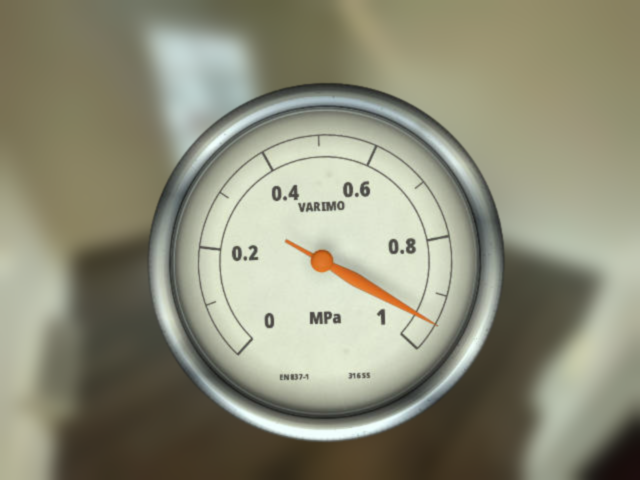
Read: 0.95 MPa
